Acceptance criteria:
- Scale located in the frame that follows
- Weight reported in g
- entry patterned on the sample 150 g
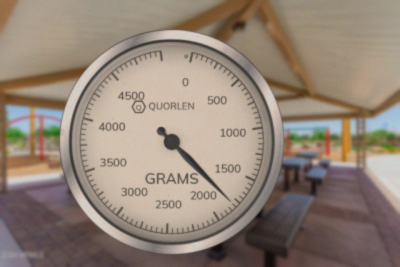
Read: 1800 g
